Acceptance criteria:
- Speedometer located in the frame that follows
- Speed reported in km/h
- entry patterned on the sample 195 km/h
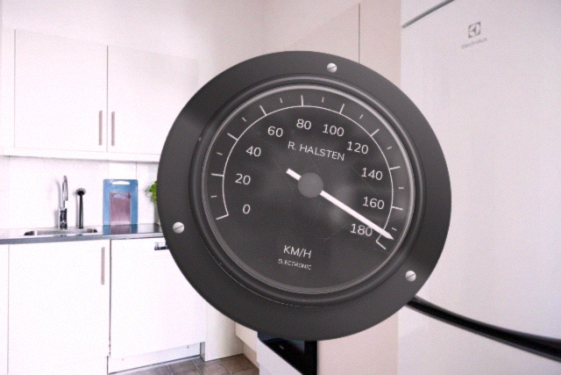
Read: 175 km/h
